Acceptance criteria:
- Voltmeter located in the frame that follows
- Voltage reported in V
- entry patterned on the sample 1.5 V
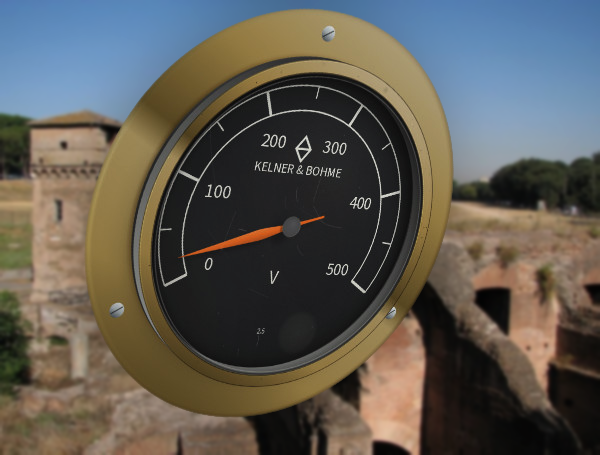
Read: 25 V
